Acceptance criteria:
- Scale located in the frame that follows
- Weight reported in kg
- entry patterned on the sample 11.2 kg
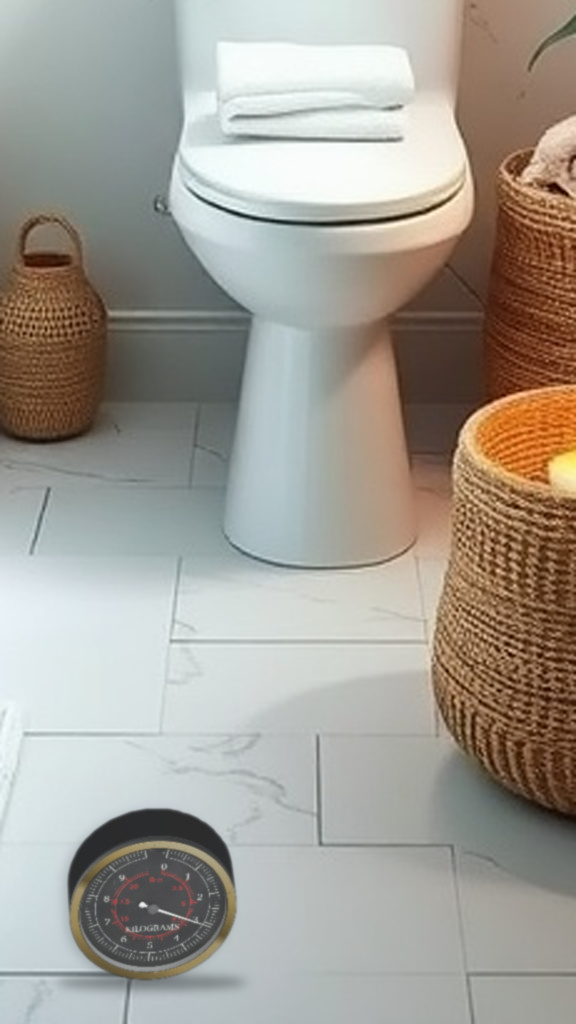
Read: 3 kg
